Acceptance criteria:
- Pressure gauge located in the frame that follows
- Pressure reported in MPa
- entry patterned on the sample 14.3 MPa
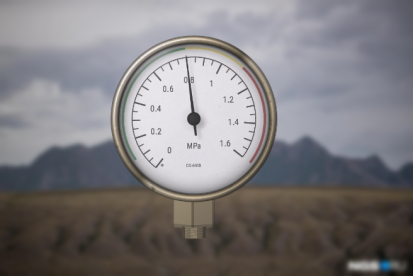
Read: 0.8 MPa
